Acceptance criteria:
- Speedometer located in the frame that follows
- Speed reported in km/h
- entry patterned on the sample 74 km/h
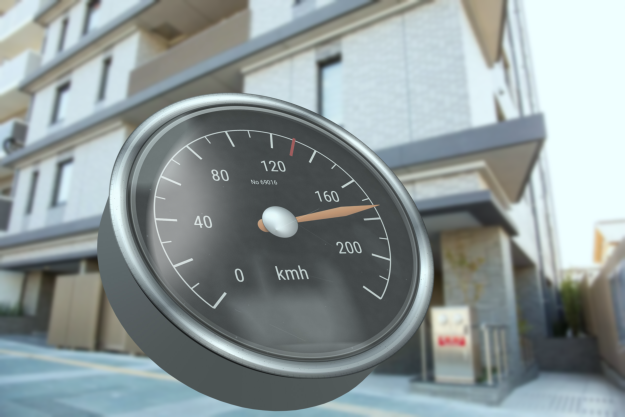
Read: 175 km/h
